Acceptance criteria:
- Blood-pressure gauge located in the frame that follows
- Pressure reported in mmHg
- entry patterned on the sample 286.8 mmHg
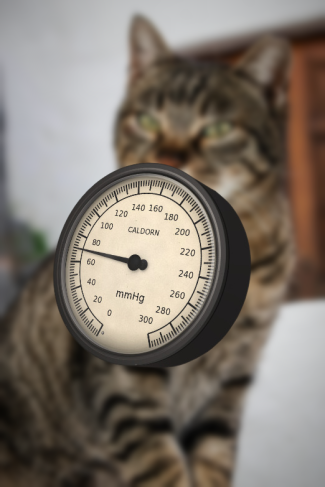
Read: 70 mmHg
